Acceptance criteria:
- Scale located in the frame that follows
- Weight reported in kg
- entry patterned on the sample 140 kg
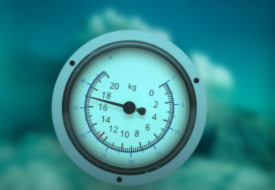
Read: 17 kg
